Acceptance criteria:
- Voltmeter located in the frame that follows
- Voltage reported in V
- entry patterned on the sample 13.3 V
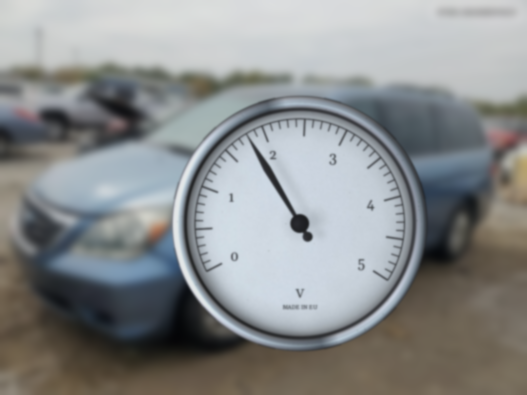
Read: 1.8 V
